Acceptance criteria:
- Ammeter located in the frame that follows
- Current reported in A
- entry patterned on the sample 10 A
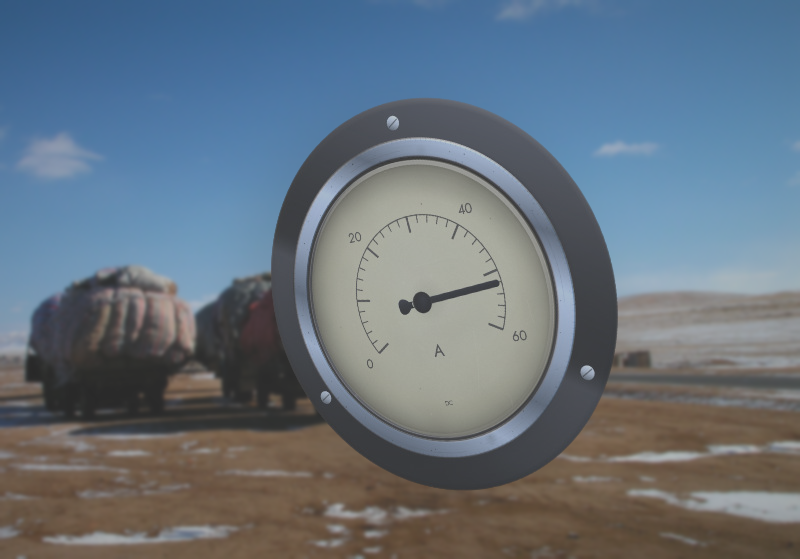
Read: 52 A
